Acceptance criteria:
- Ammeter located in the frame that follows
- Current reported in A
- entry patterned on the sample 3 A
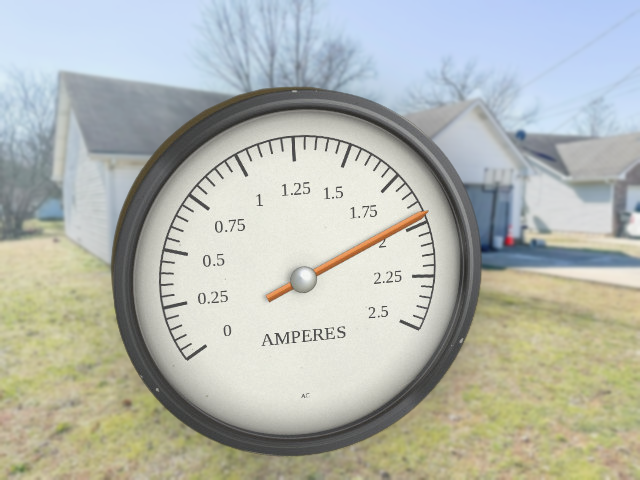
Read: 1.95 A
